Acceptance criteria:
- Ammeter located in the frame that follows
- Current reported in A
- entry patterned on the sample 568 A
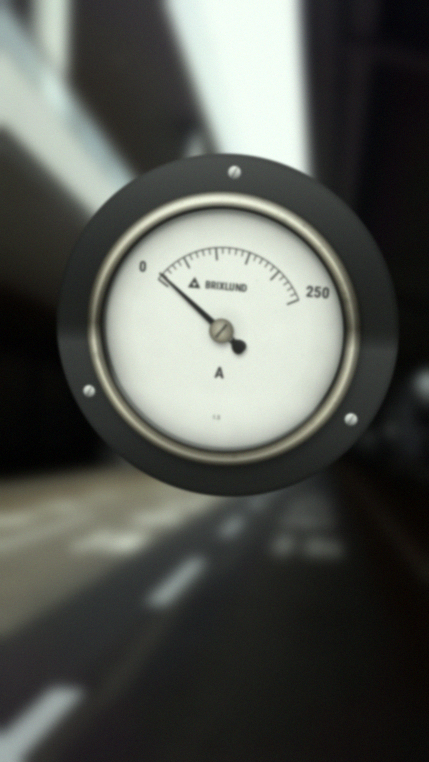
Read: 10 A
